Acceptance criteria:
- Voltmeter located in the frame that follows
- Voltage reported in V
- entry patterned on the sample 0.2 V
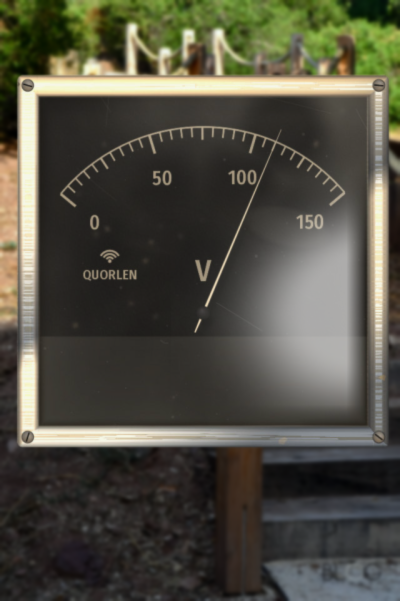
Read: 110 V
